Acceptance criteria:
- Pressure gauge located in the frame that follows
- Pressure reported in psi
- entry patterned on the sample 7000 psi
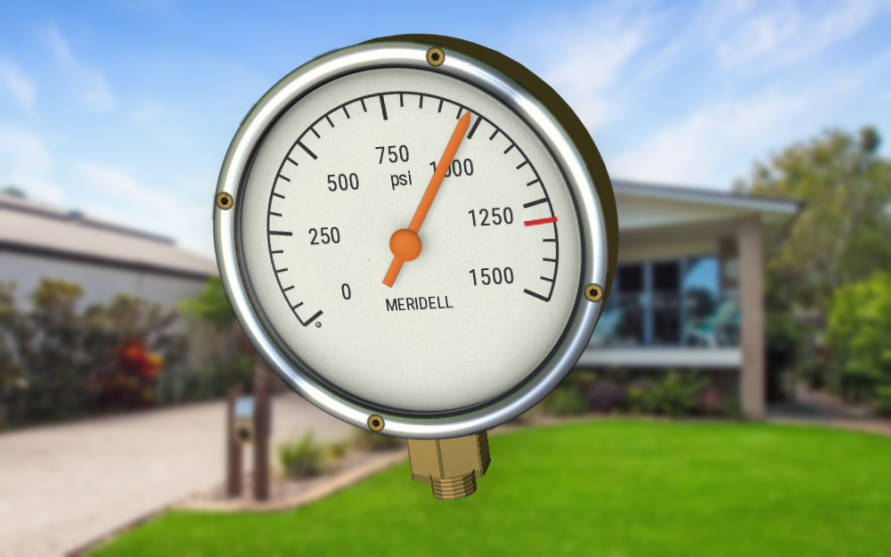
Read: 975 psi
